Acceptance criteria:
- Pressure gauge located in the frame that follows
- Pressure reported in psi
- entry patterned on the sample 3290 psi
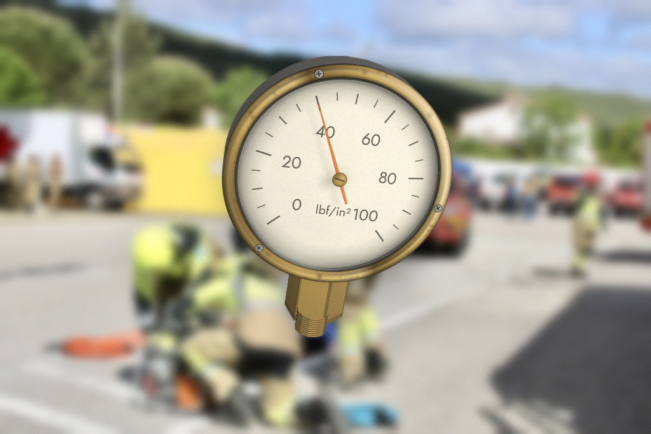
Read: 40 psi
